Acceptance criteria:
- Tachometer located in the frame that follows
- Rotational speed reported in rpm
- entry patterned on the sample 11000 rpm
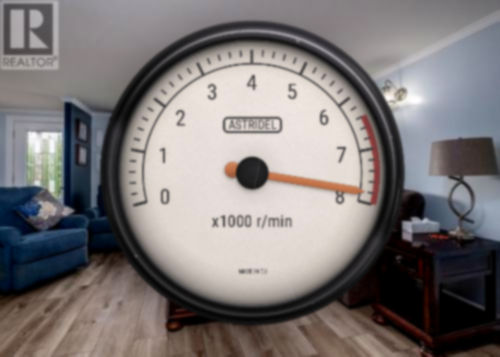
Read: 7800 rpm
